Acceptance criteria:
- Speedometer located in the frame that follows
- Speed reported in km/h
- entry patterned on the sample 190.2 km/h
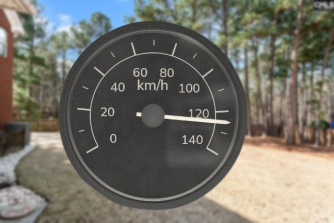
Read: 125 km/h
